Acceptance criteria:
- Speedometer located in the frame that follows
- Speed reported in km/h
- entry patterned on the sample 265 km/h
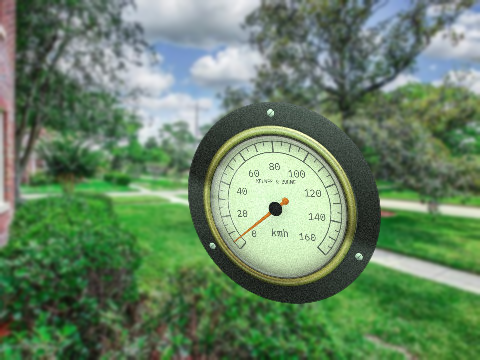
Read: 5 km/h
